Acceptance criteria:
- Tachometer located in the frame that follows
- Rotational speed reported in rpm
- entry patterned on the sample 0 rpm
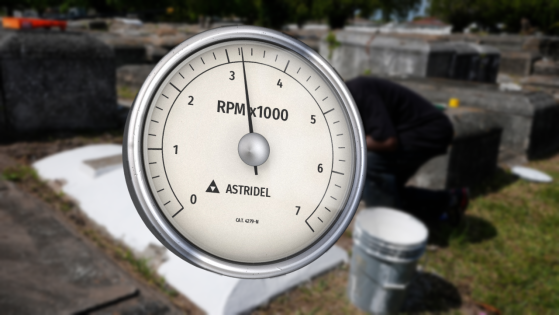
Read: 3200 rpm
